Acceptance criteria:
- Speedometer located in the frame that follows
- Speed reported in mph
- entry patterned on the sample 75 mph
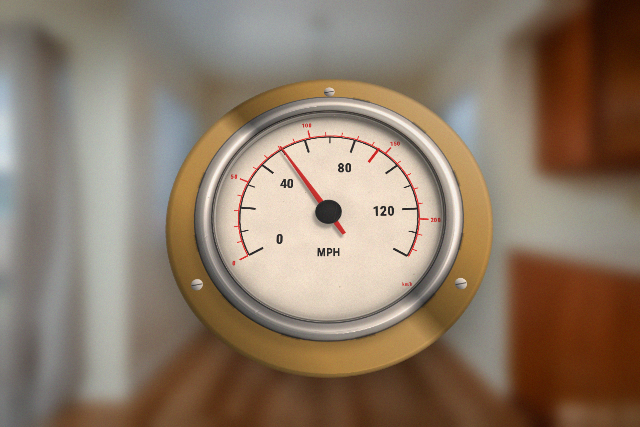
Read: 50 mph
